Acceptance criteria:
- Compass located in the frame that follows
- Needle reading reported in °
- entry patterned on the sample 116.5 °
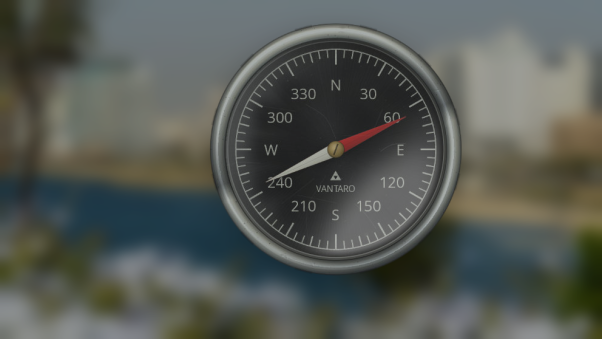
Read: 65 °
